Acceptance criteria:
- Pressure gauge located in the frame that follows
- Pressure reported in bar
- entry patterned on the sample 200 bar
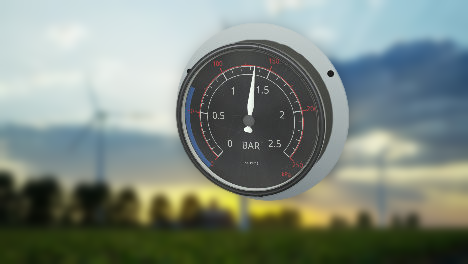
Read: 1.35 bar
